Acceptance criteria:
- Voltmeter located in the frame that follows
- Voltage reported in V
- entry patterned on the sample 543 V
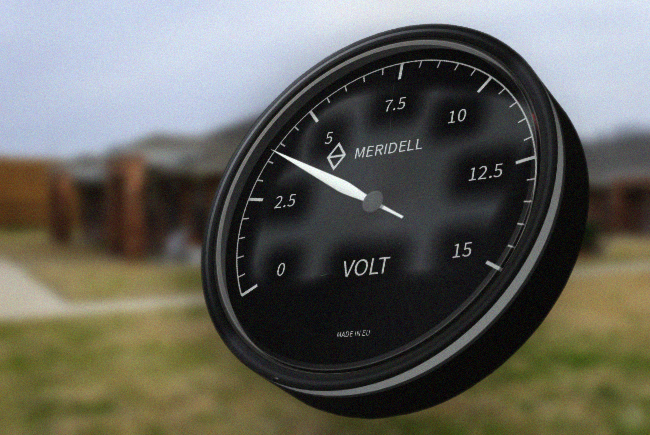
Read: 3.75 V
